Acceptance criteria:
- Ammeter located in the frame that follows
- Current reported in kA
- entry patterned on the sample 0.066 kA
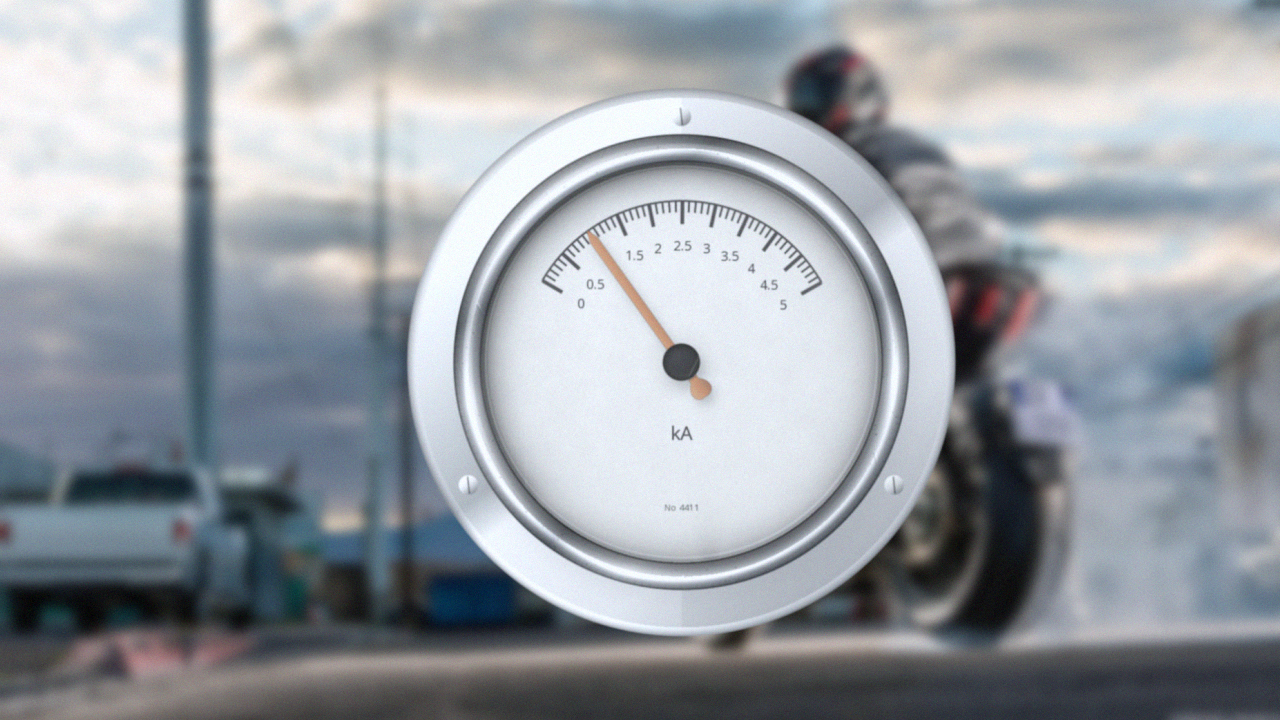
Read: 1 kA
